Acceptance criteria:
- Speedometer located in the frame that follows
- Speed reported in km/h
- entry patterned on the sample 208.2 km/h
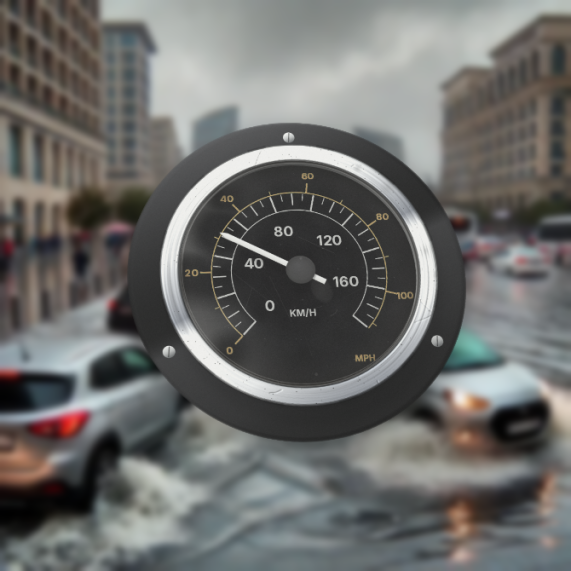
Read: 50 km/h
